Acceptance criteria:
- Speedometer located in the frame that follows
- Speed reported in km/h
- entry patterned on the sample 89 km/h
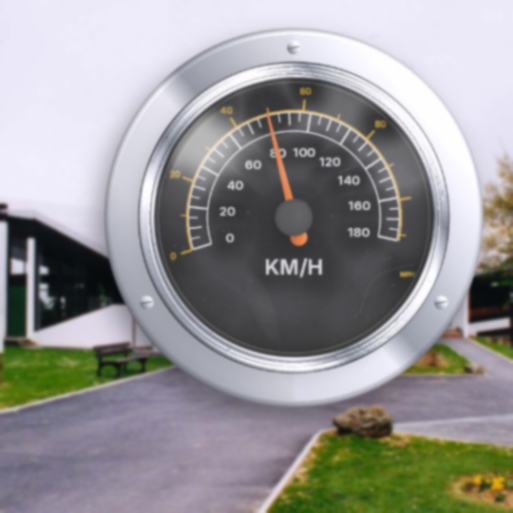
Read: 80 km/h
